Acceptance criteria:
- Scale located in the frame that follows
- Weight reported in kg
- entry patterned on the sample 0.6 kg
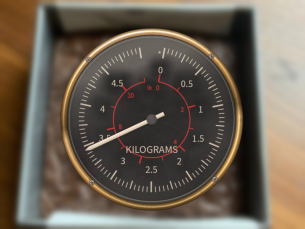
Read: 3.45 kg
